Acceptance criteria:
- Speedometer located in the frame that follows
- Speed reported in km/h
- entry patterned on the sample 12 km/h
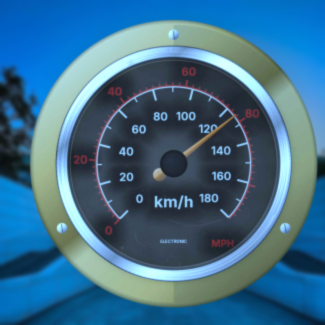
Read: 125 km/h
